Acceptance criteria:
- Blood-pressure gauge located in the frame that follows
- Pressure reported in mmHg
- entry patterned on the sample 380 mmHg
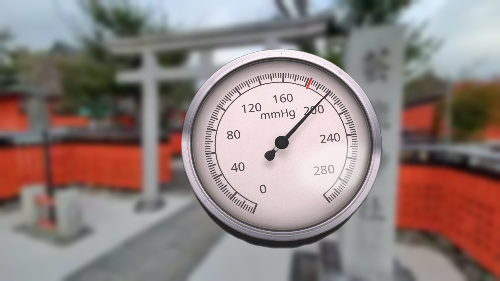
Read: 200 mmHg
